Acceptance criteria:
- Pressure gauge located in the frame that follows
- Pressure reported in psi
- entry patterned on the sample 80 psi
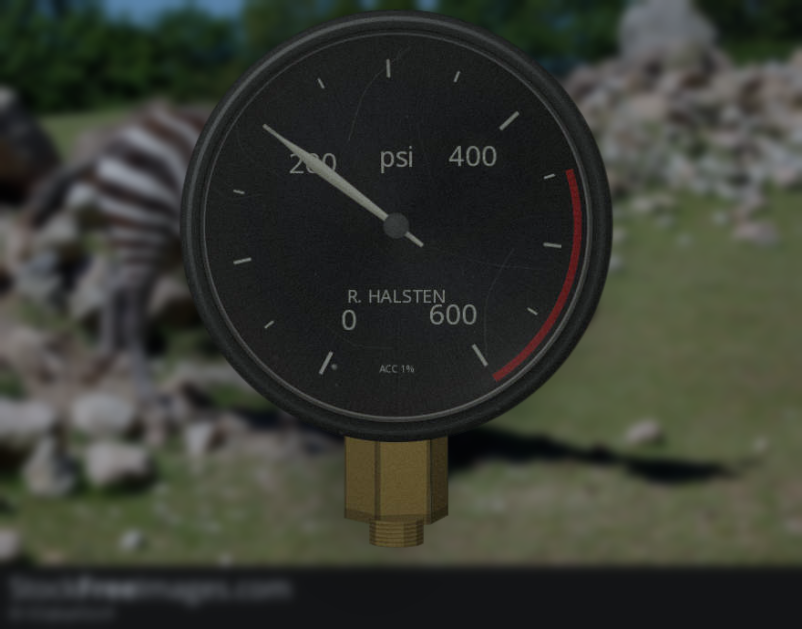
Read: 200 psi
